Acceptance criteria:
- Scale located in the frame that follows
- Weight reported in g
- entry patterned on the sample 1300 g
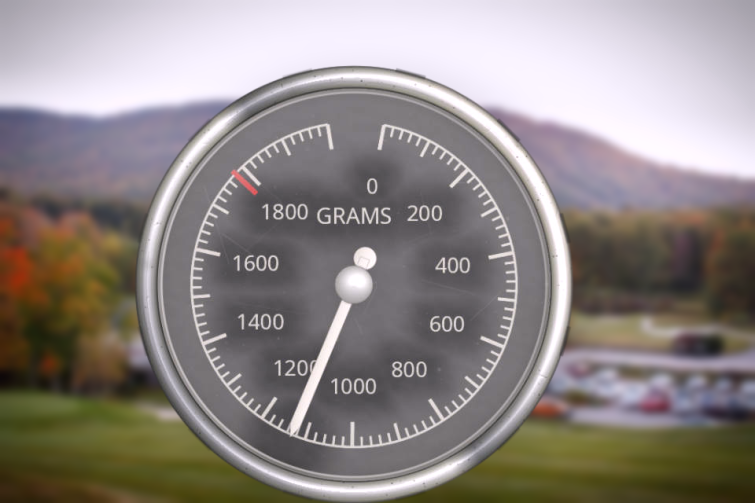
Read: 1130 g
